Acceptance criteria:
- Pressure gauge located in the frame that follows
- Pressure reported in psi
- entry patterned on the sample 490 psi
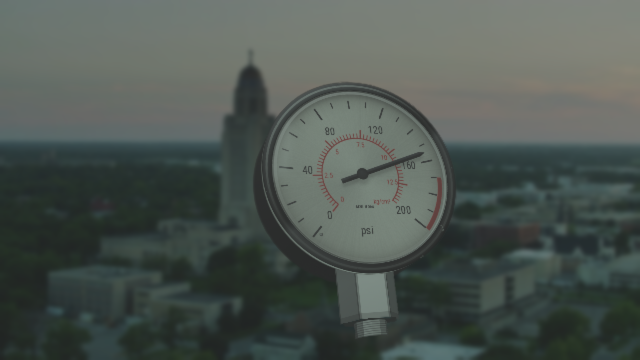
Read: 155 psi
